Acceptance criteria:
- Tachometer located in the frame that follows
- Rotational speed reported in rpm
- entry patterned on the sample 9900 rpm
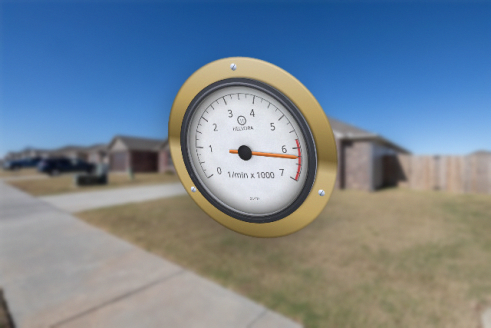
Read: 6250 rpm
